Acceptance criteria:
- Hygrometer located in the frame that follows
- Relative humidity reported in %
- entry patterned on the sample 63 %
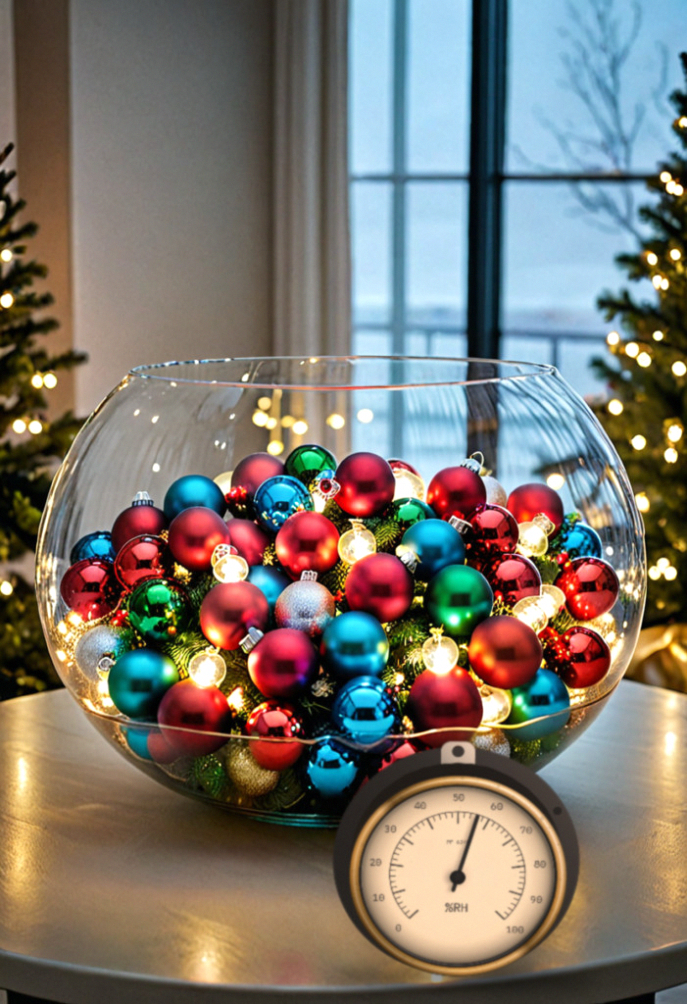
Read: 56 %
